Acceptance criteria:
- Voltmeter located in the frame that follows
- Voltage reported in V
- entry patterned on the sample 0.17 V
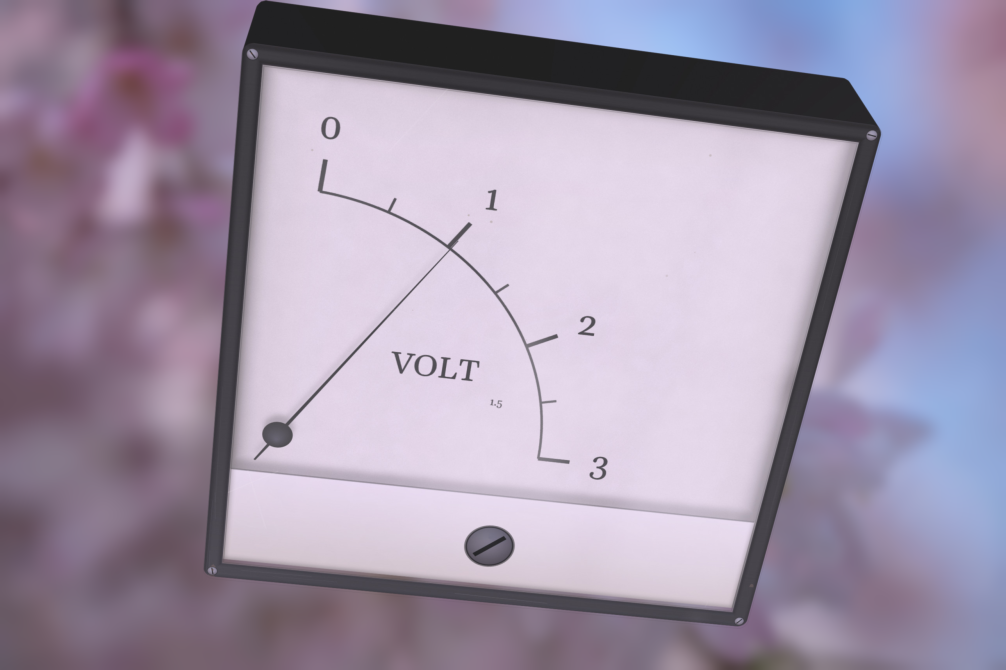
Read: 1 V
